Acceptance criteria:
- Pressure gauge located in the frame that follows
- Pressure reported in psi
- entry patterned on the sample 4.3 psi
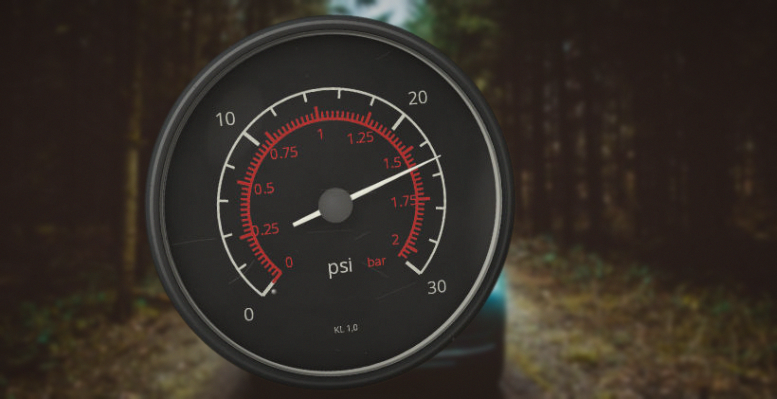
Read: 23 psi
